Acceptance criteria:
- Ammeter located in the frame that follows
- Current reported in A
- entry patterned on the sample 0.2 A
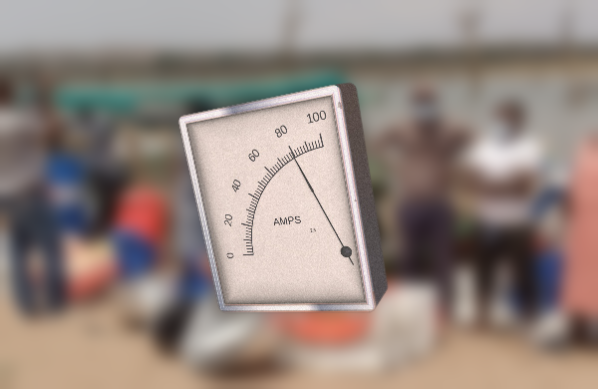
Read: 80 A
